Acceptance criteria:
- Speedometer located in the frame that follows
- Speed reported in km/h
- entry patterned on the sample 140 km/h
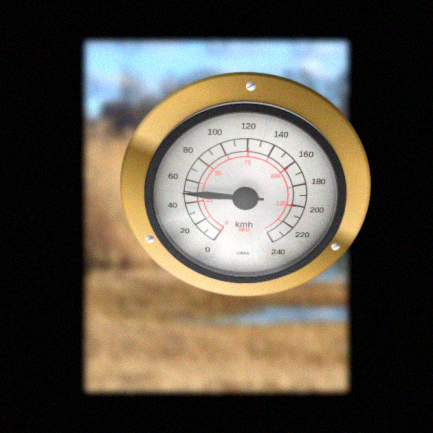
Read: 50 km/h
